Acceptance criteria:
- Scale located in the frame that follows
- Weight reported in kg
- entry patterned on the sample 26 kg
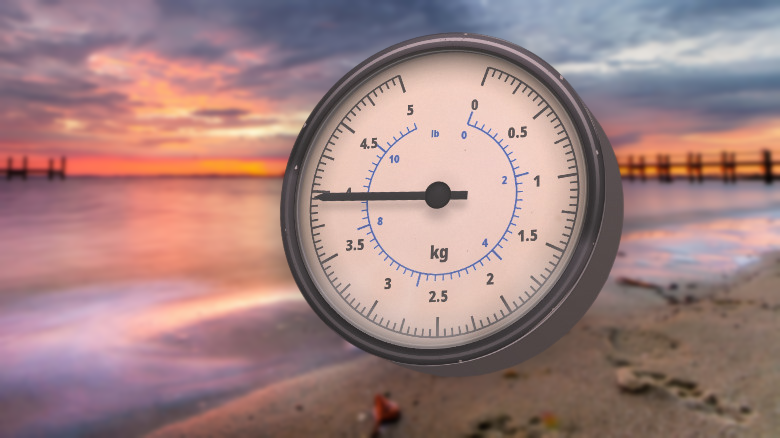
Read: 3.95 kg
